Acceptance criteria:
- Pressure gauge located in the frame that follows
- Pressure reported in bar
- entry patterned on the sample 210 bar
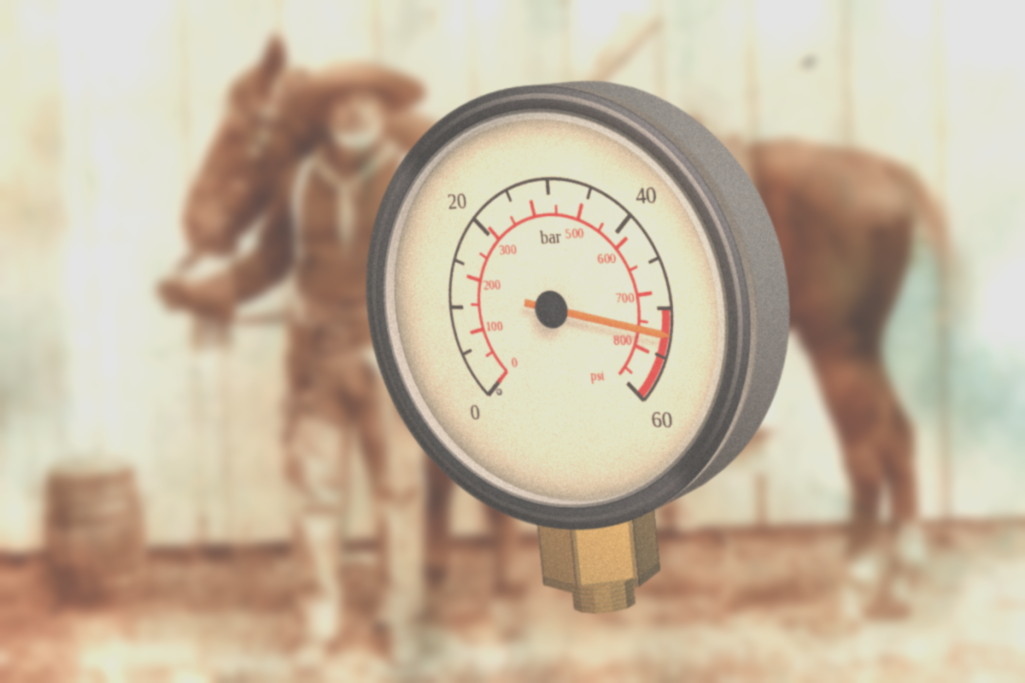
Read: 52.5 bar
